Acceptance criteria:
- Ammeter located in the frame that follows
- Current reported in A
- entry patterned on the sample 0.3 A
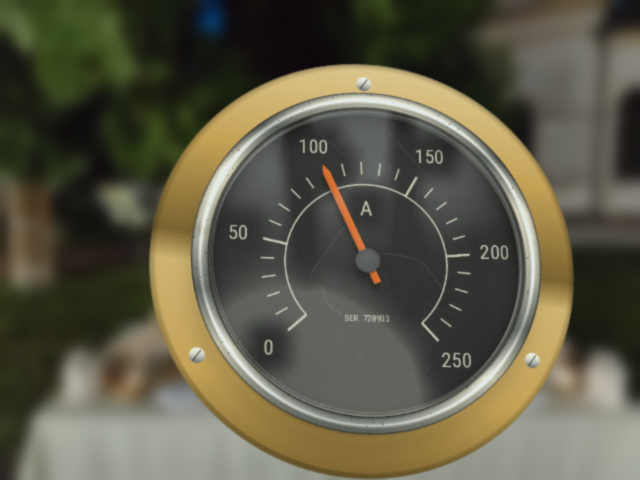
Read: 100 A
